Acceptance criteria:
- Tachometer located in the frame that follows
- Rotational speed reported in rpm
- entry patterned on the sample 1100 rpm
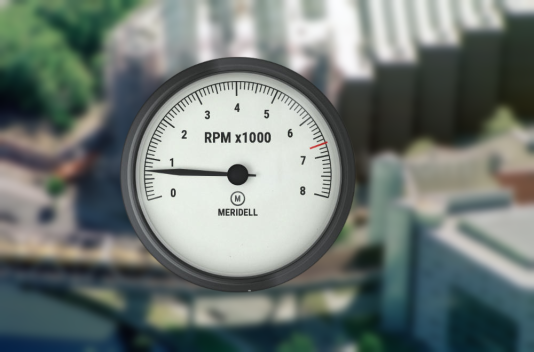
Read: 700 rpm
